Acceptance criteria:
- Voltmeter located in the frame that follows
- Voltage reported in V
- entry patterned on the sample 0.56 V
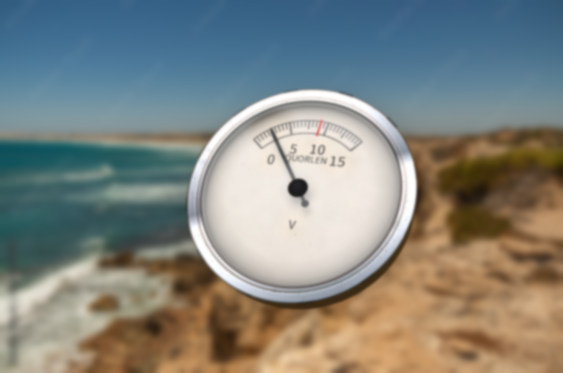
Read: 2.5 V
